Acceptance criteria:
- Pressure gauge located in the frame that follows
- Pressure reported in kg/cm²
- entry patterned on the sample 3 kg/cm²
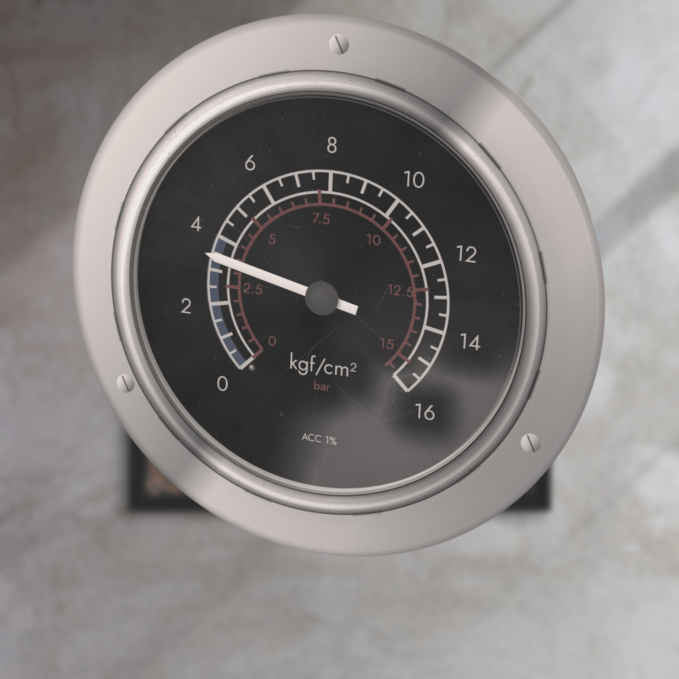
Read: 3.5 kg/cm²
